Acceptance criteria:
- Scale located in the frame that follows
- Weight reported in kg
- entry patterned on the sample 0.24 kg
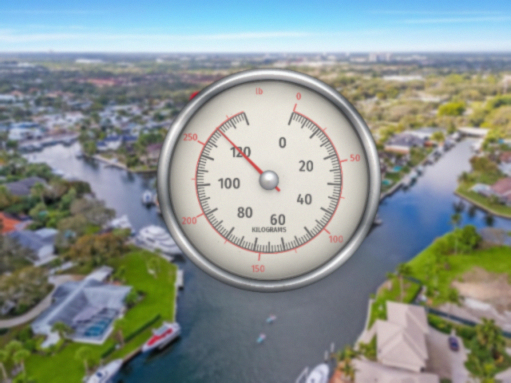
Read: 120 kg
